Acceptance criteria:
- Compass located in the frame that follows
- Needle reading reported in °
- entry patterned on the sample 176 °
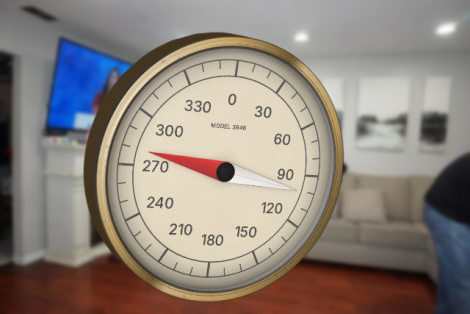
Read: 280 °
